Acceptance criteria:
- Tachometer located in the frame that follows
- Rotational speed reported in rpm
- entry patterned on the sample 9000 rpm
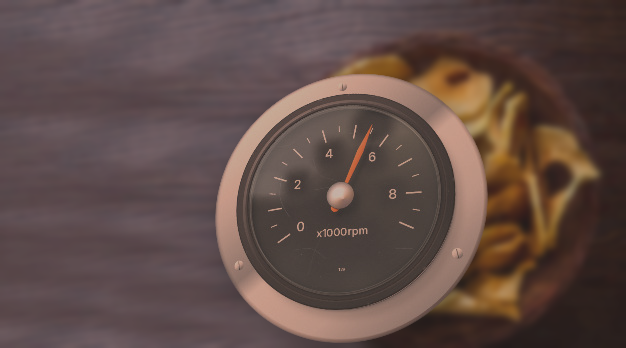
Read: 5500 rpm
